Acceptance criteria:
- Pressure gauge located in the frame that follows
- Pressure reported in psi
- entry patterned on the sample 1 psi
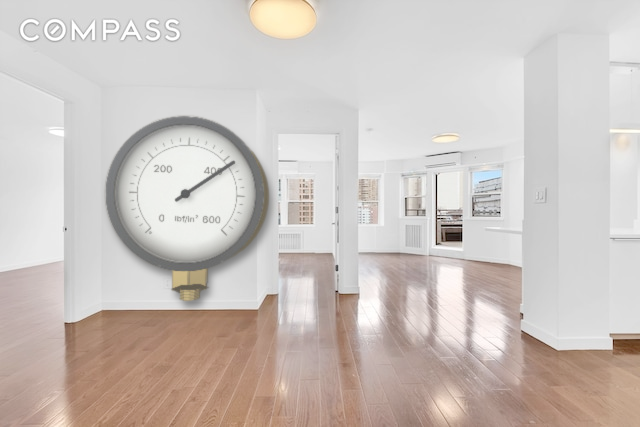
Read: 420 psi
